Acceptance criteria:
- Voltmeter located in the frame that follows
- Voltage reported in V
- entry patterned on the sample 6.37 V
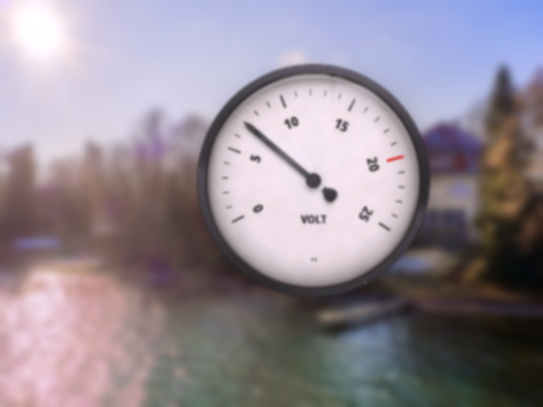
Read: 7 V
